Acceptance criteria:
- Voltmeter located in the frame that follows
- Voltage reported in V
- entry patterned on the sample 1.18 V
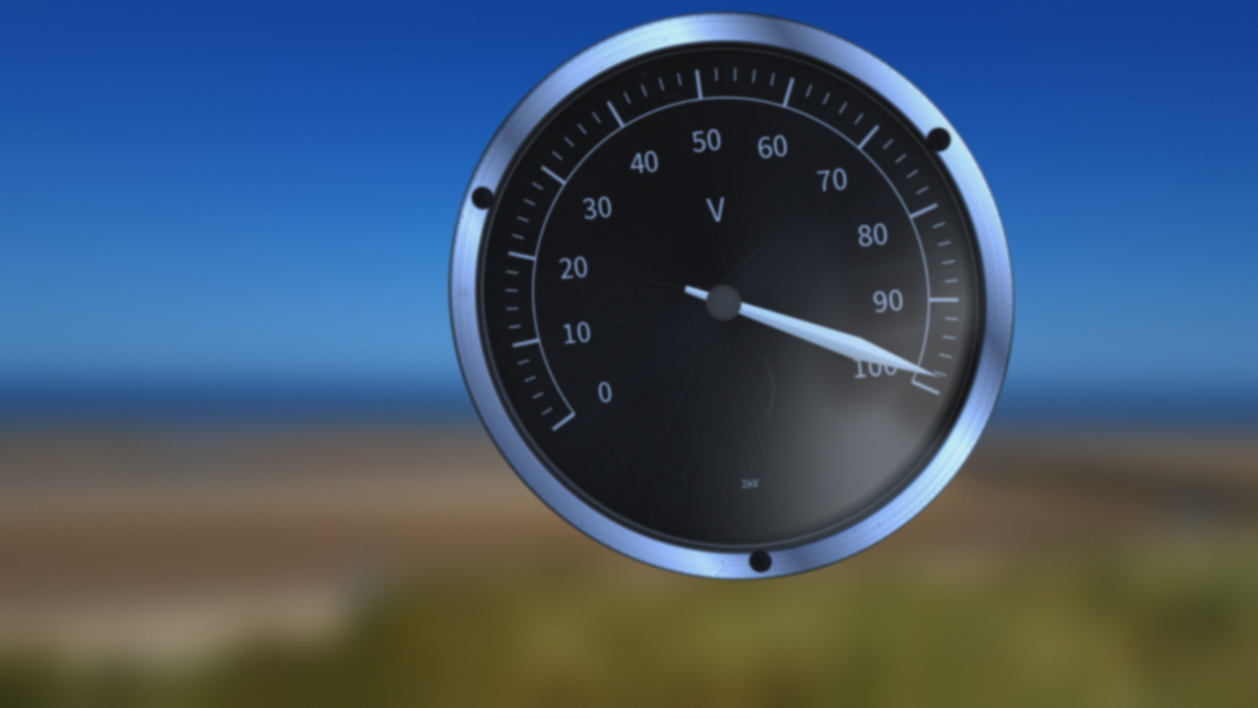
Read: 98 V
